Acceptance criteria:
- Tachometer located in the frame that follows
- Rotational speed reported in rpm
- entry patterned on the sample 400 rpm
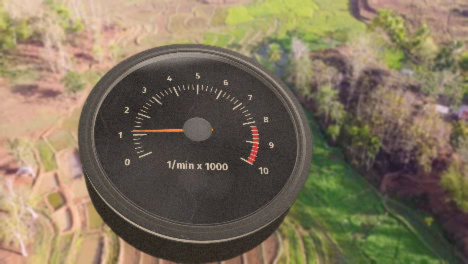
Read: 1000 rpm
